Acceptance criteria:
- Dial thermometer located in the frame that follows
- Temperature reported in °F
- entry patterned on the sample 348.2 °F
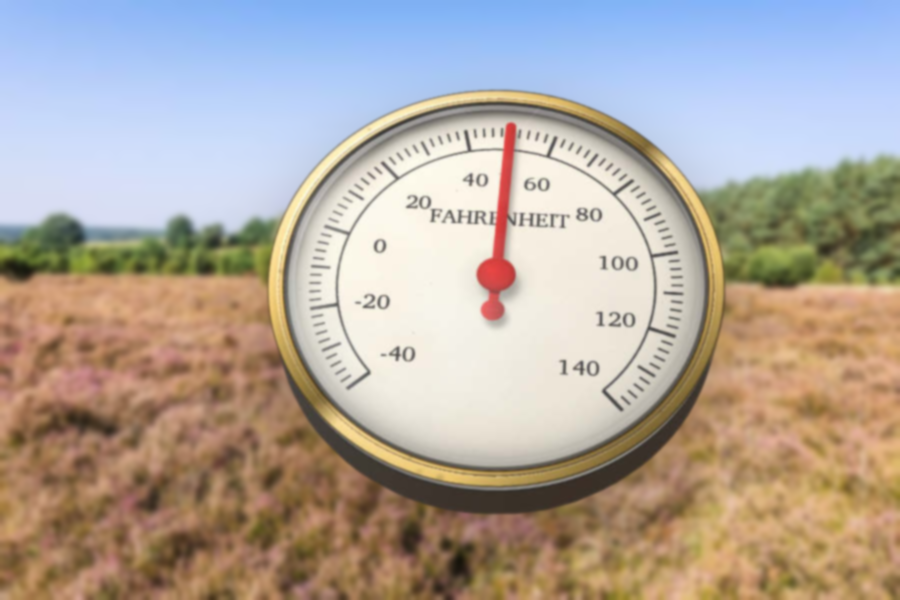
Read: 50 °F
